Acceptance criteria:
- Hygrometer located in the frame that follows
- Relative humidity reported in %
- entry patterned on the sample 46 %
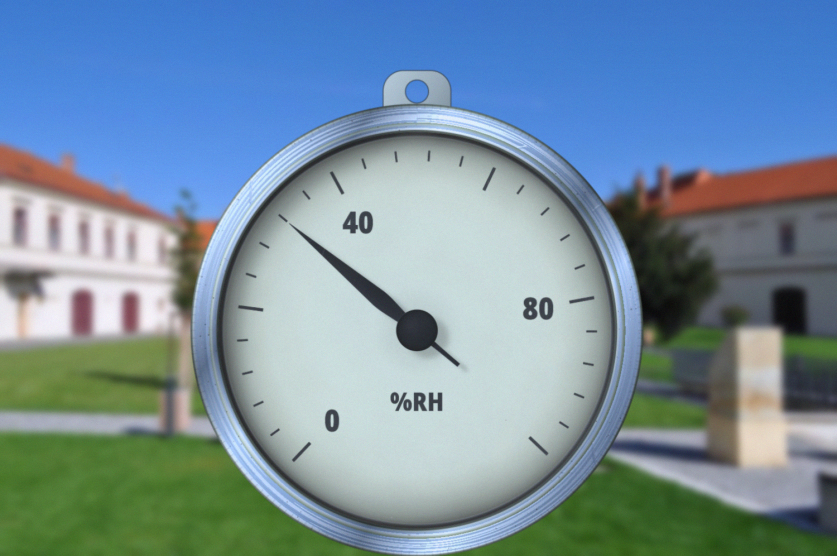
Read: 32 %
